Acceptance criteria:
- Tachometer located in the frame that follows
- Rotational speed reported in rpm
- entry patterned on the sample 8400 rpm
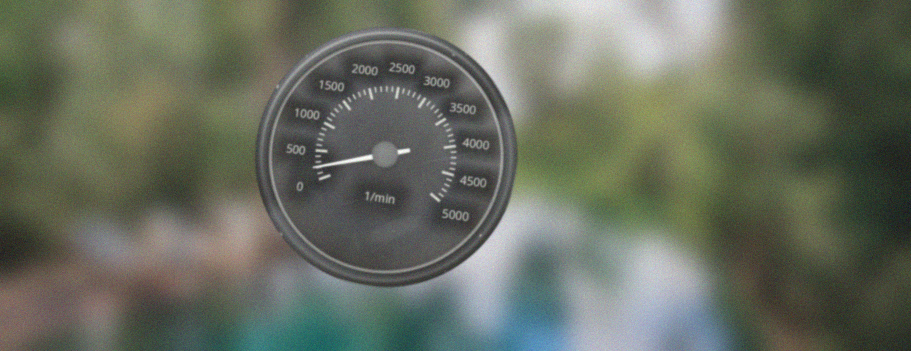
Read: 200 rpm
